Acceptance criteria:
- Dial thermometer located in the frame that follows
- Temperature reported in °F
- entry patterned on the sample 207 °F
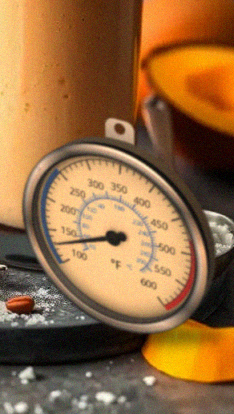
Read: 130 °F
